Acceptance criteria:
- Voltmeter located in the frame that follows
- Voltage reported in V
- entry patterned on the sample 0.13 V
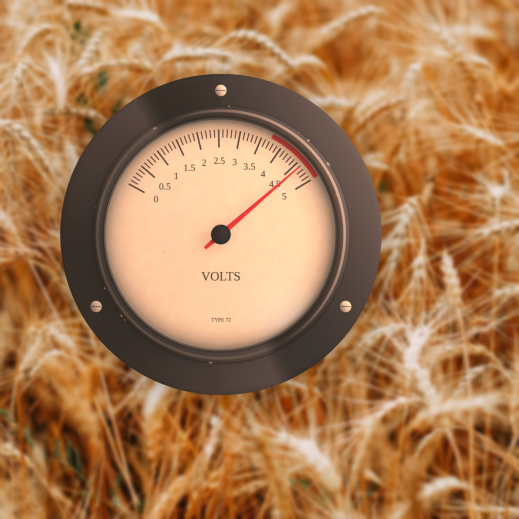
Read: 4.6 V
